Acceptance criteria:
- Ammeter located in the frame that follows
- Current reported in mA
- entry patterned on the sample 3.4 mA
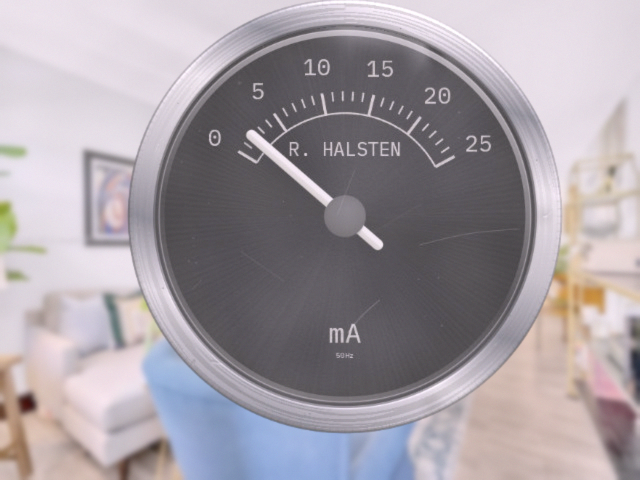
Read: 2 mA
